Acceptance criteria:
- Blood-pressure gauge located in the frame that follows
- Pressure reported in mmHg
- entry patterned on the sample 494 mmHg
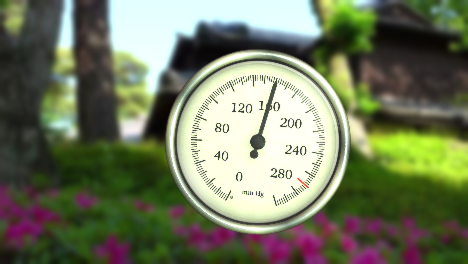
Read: 160 mmHg
